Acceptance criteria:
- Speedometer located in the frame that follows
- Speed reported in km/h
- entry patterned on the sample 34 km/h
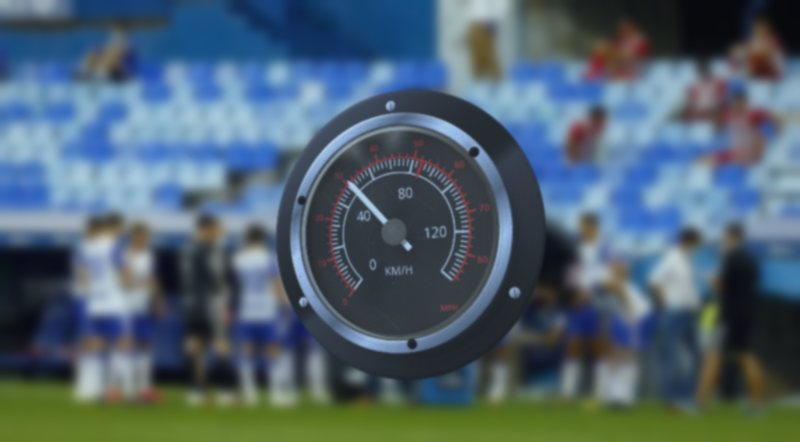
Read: 50 km/h
